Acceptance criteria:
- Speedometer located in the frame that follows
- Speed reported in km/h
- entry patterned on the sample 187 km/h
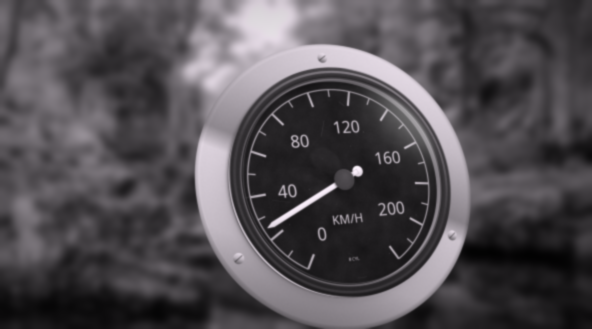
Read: 25 km/h
